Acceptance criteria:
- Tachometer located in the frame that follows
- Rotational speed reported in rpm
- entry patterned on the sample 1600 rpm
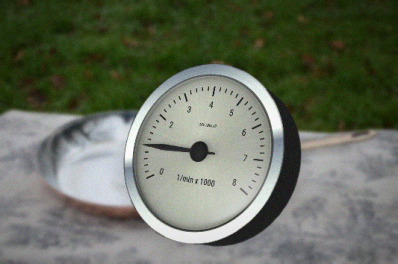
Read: 1000 rpm
